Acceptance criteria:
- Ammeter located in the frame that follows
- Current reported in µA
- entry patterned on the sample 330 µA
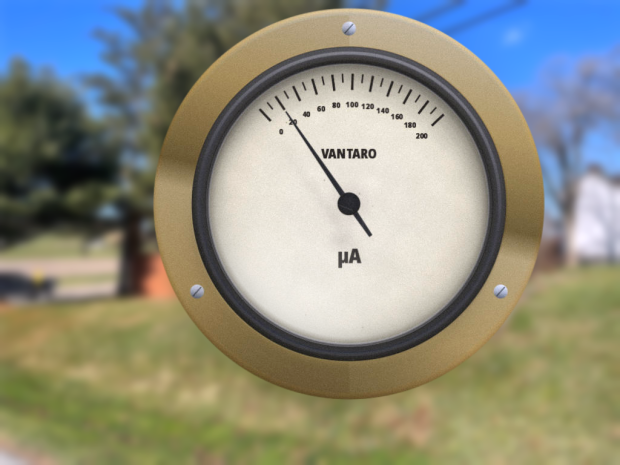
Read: 20 µA
